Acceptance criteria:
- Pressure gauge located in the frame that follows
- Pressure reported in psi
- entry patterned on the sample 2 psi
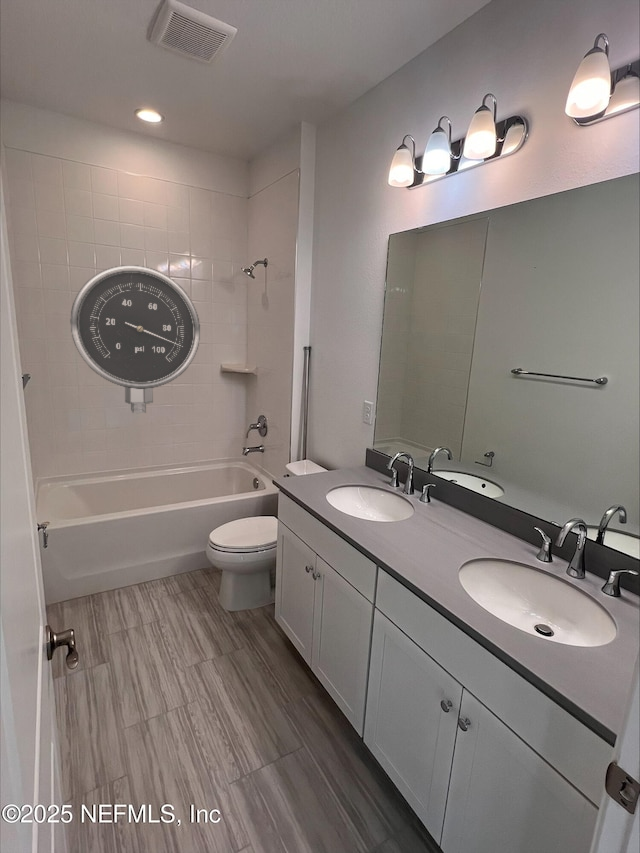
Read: 90 psi
